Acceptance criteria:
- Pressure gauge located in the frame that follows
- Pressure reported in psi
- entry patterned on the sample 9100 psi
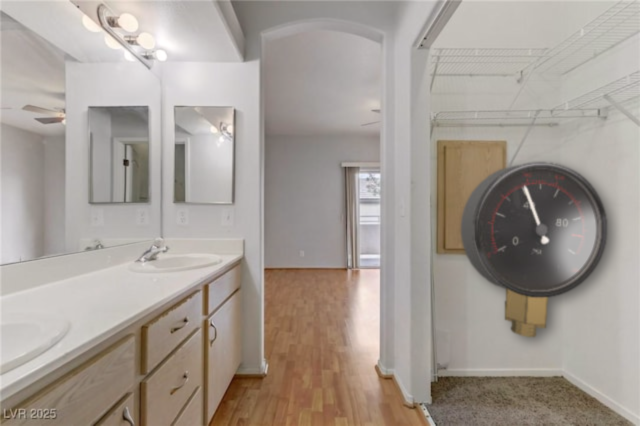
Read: 40 psi
